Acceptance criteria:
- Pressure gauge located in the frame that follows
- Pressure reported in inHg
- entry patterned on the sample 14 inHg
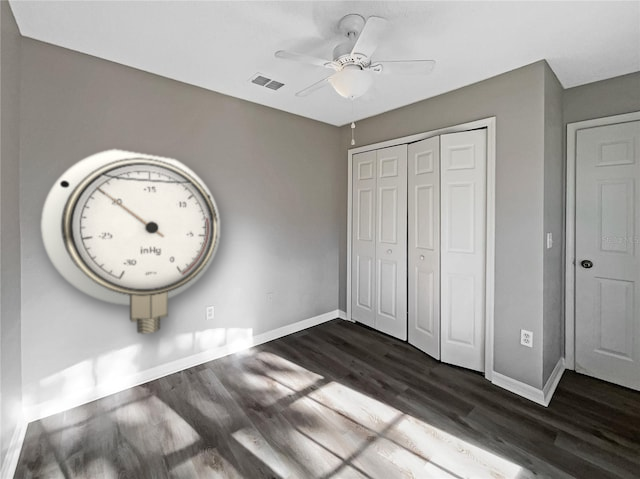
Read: -20 inHg
